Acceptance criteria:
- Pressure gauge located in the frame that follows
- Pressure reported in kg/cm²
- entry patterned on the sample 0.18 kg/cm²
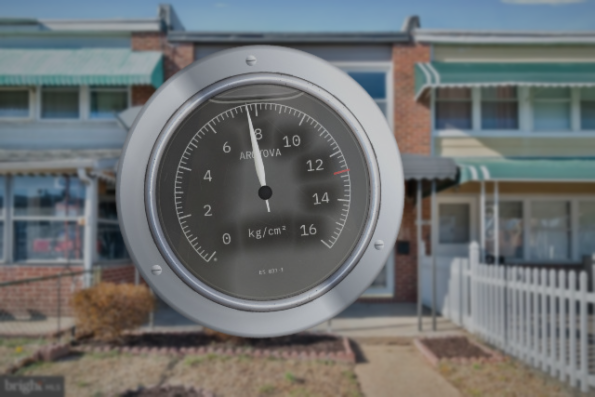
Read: 7.6 kg/cm²
